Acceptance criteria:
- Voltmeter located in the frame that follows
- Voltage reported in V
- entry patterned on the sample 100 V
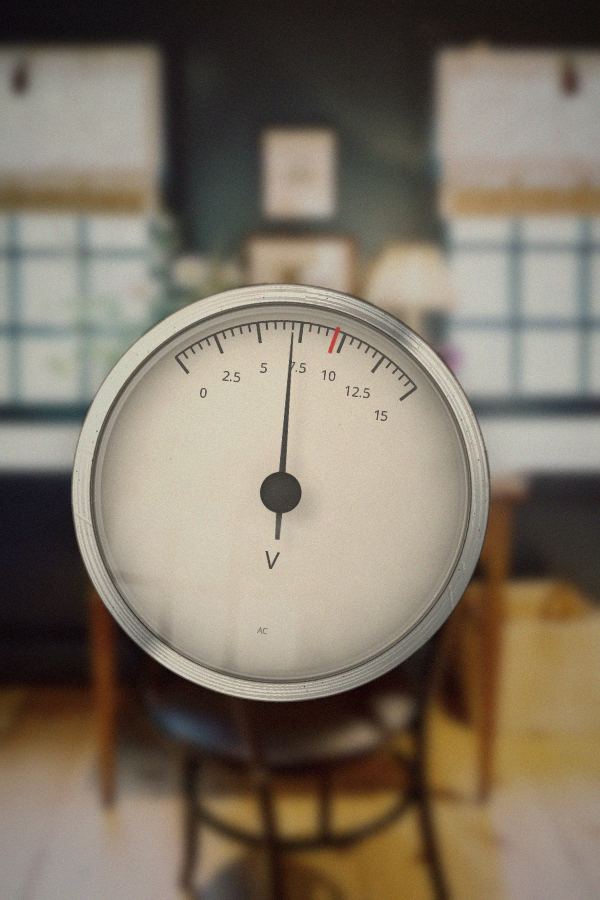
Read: 7 V
